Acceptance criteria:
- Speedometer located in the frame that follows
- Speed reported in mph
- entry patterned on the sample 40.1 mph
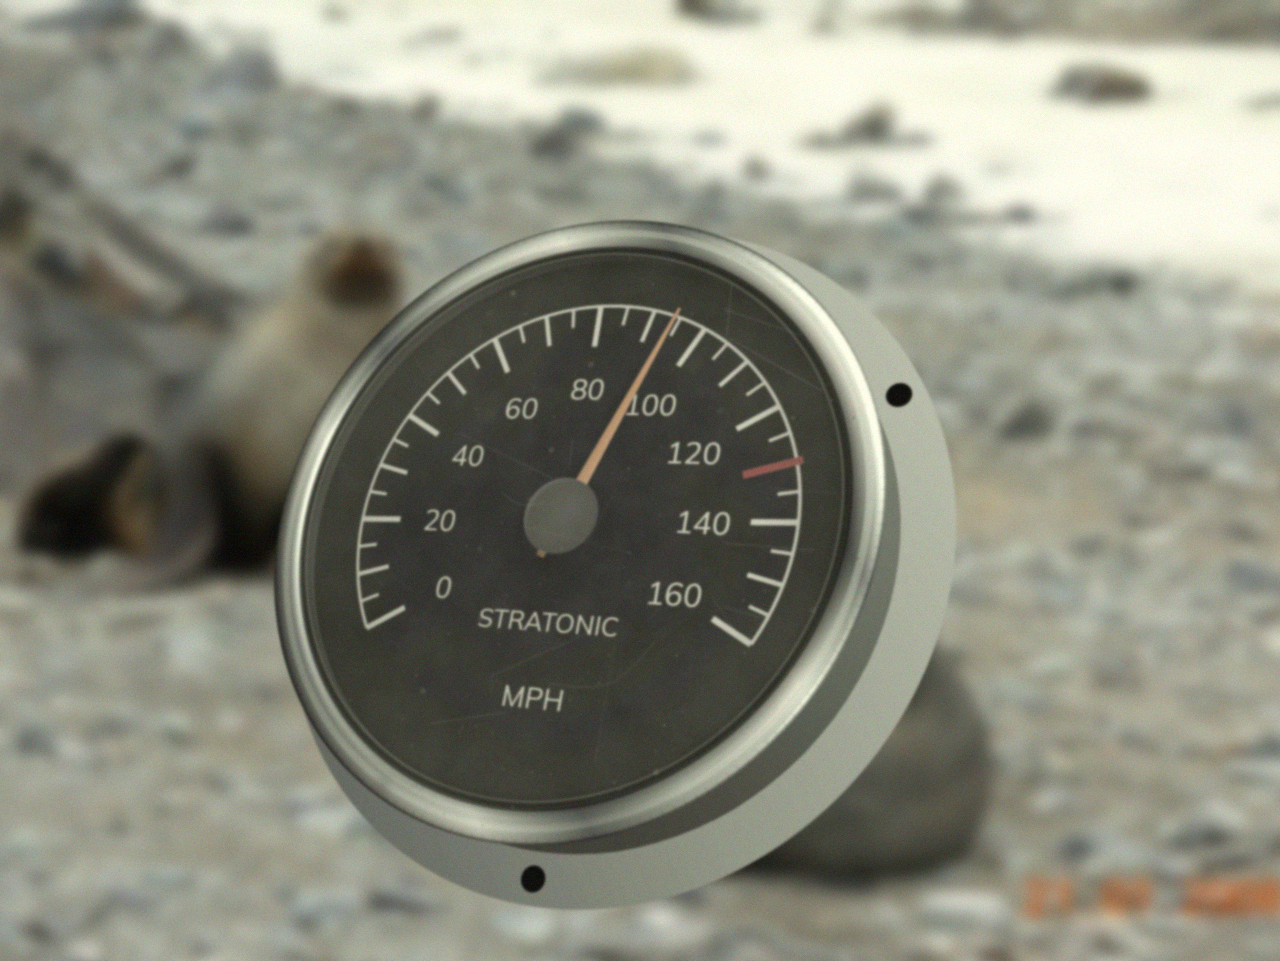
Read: 95 mph
